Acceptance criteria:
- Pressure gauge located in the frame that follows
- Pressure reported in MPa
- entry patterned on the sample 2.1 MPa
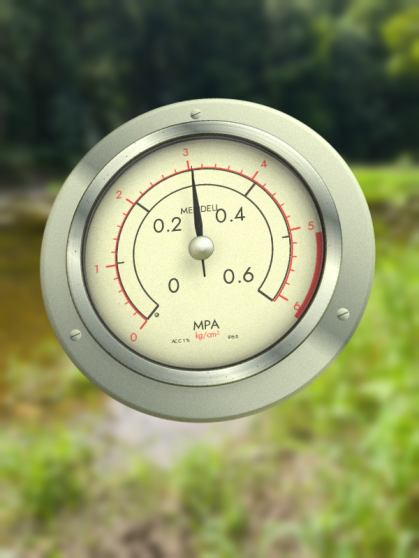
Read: 0.3 MPa
